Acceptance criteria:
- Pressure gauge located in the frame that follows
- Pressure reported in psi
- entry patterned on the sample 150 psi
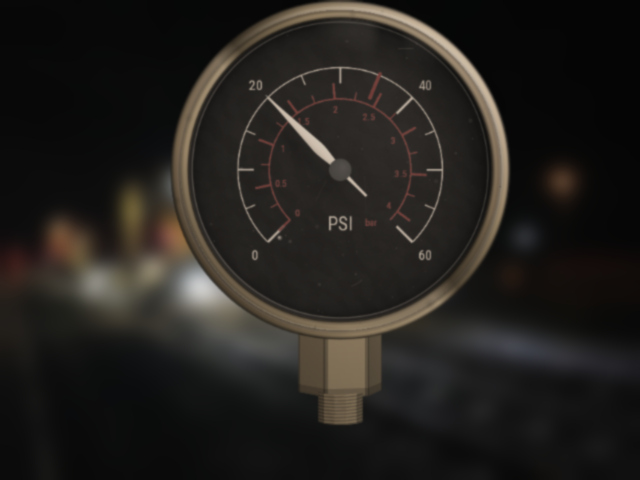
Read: 20 psi
